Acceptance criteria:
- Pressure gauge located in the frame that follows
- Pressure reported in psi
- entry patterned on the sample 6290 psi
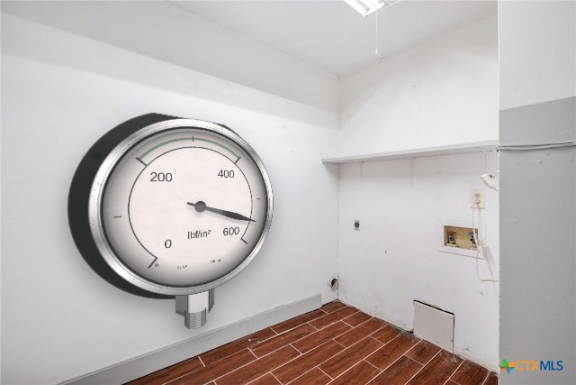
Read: 550 psi
